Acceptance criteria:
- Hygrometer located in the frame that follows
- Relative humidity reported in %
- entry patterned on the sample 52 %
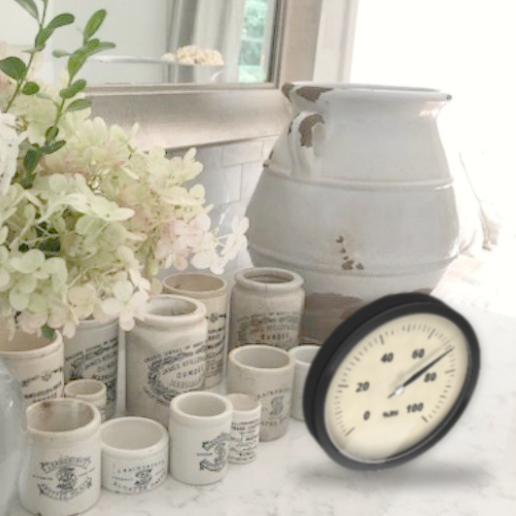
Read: 70 %
